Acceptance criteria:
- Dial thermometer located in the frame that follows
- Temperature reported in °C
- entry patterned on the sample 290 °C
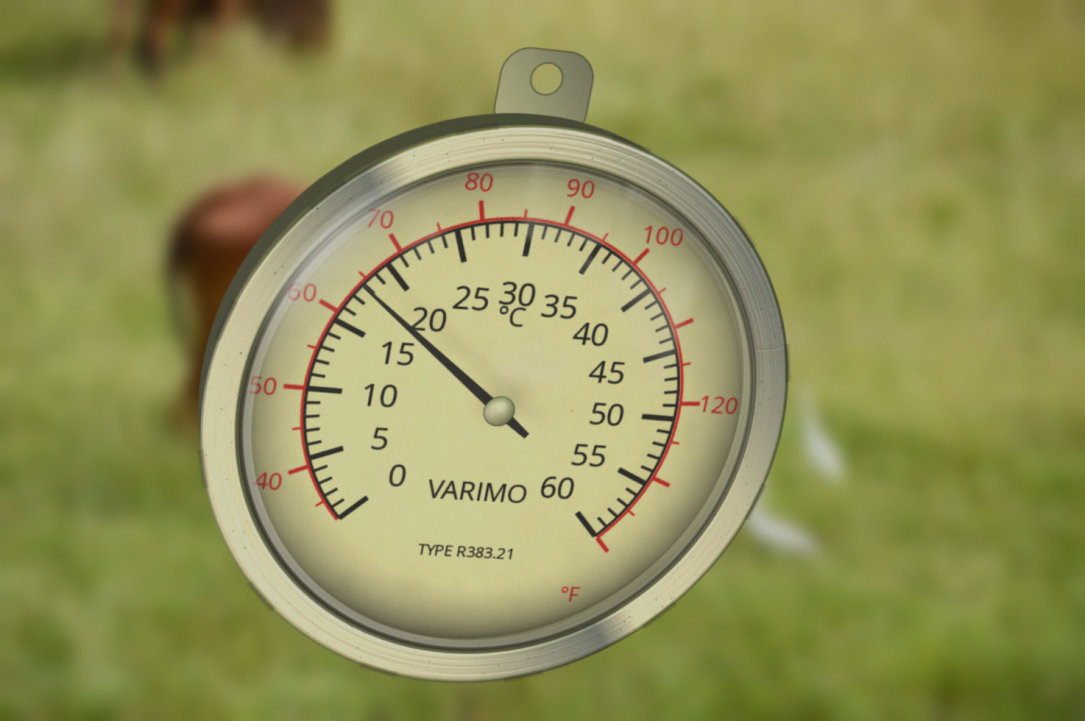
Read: 18 °C
